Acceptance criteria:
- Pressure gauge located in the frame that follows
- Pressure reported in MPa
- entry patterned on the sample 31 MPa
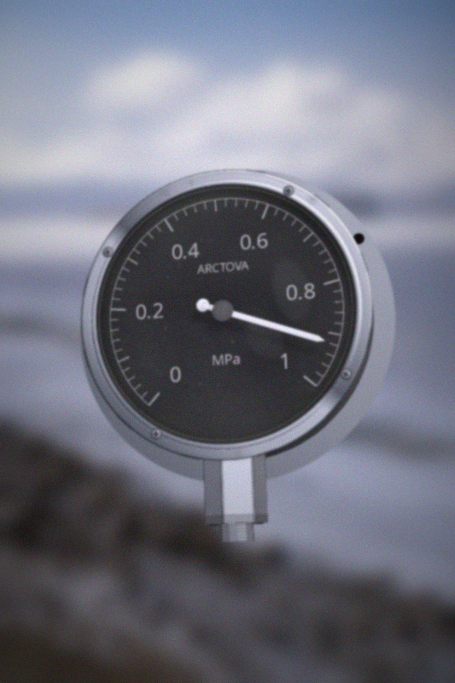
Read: 0.92 MPa
